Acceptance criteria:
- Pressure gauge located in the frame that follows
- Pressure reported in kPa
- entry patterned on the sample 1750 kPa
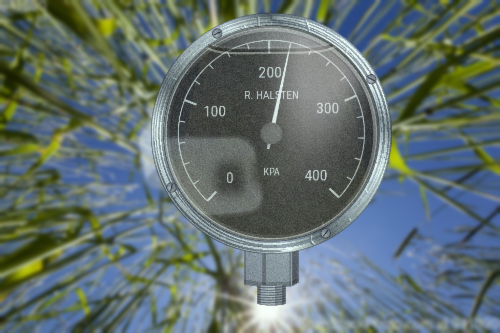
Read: 220 kPa
